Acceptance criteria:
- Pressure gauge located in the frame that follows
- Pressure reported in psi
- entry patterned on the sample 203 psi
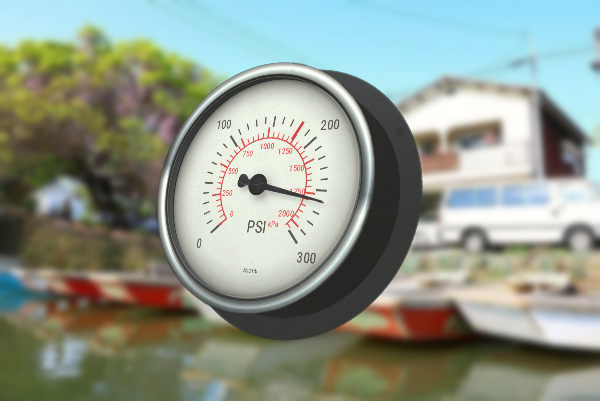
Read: 260 psi
